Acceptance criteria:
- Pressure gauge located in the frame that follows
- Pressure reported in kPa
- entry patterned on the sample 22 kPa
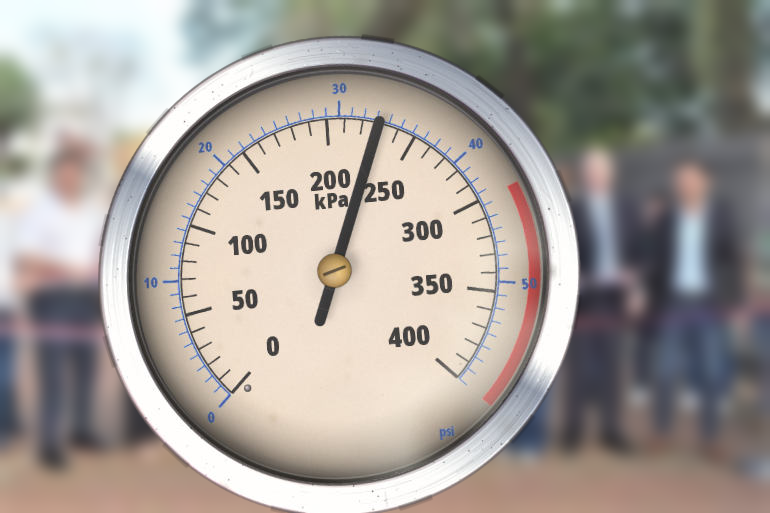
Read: 230 kPa
